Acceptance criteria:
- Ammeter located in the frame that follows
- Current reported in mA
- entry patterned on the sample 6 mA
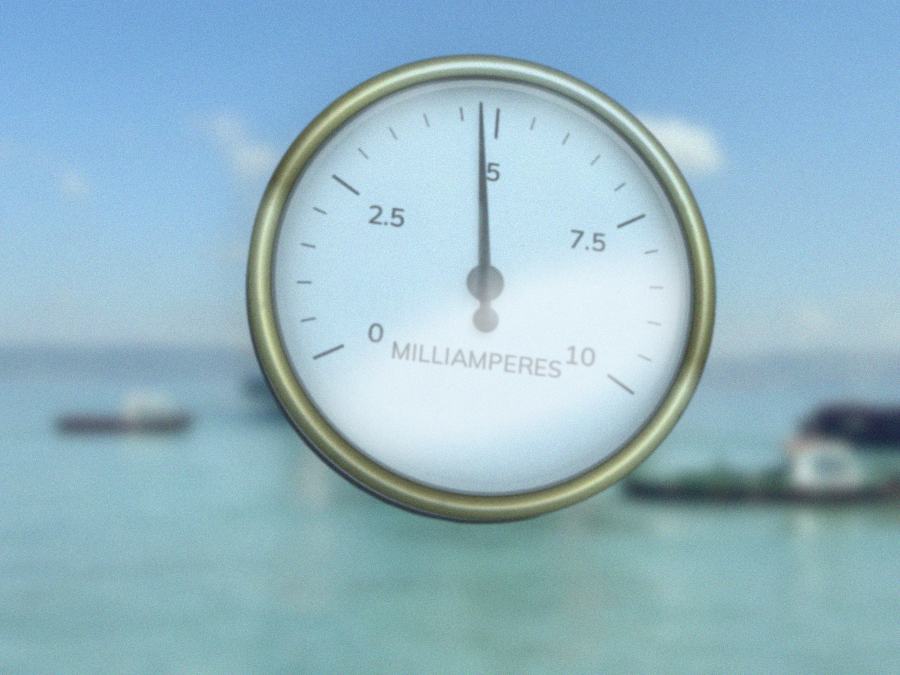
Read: 4.75 mA
